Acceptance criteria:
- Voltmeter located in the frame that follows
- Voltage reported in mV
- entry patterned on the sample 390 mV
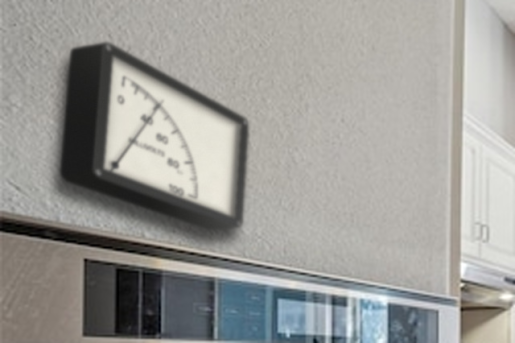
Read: 40 mV
